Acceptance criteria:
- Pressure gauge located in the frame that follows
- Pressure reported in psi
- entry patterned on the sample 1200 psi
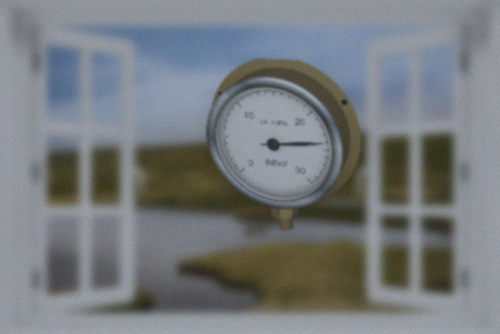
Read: 24 psi
